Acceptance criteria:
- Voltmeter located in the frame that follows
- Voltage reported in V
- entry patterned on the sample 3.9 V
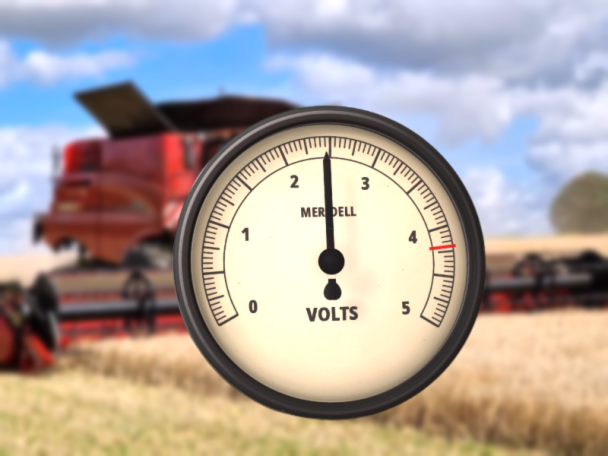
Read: 2.45 V
